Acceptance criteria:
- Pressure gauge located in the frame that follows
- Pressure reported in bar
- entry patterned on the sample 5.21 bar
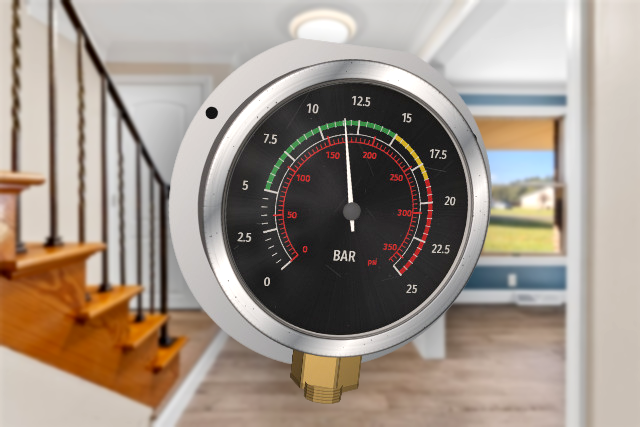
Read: 11.5 bar
